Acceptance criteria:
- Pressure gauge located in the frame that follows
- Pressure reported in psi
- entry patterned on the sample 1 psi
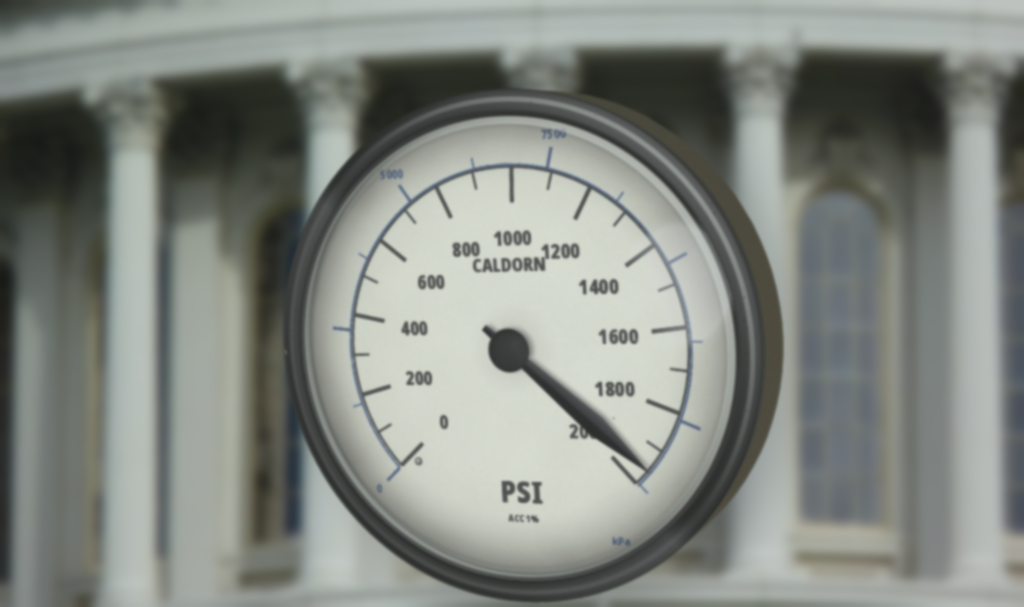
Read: 1950 psi
